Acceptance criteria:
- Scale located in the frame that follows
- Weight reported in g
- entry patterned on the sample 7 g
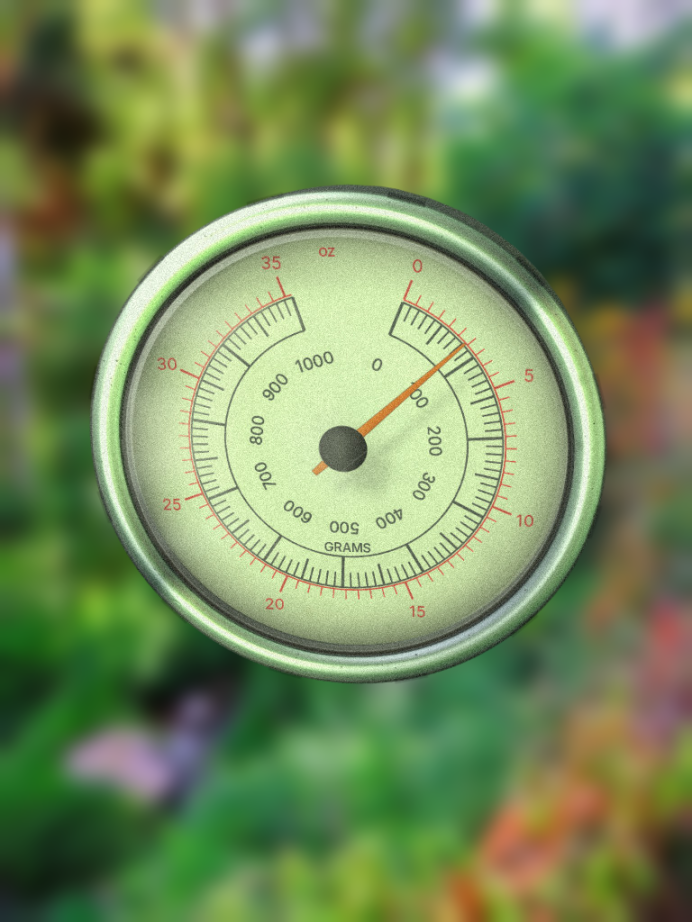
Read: 80 g
